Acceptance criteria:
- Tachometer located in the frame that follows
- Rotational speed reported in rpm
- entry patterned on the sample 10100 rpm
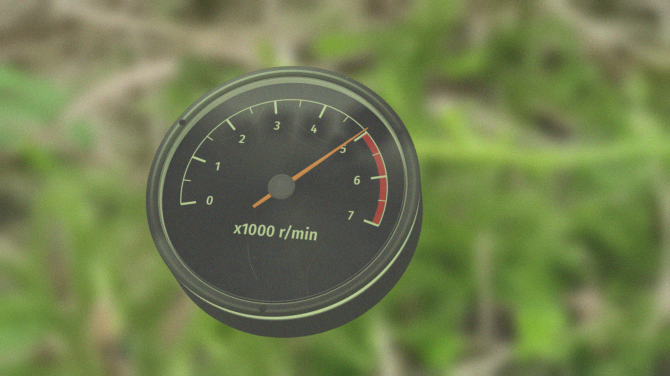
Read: 5000 rpm
